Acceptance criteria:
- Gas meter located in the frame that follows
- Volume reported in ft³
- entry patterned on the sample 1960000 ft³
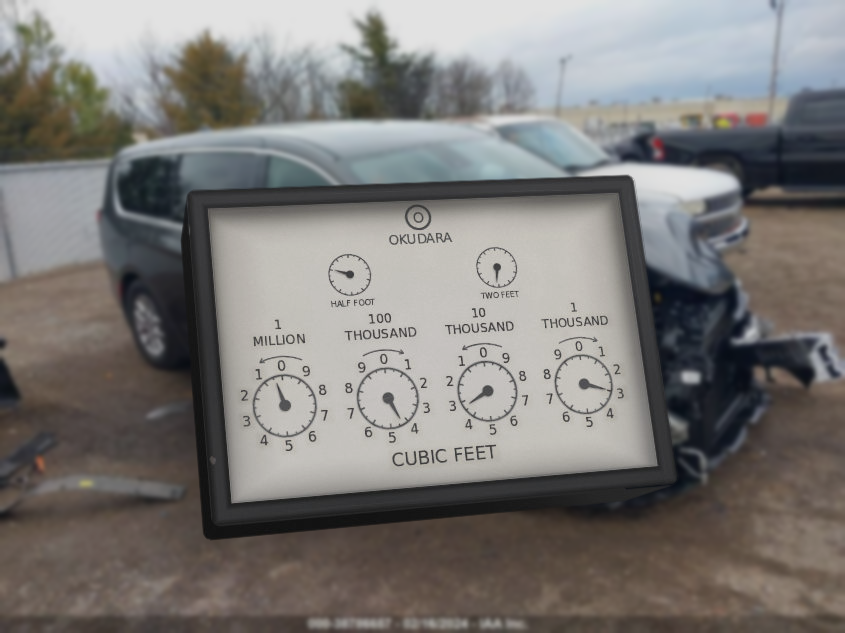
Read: 43300 ft³
